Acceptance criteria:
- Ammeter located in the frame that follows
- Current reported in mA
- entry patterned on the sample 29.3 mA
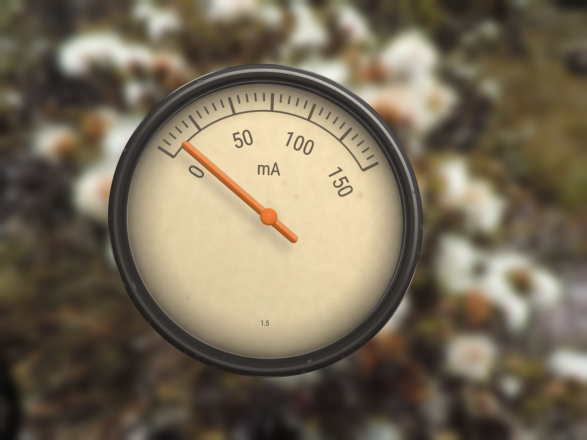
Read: 10 mA
